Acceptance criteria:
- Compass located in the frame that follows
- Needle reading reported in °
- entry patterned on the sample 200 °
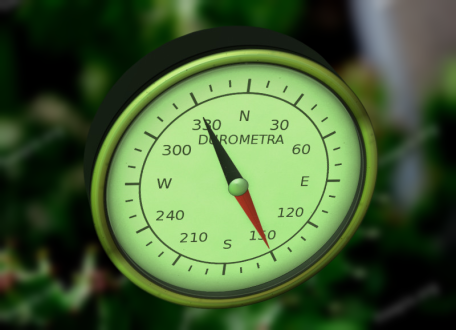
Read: 150 °
